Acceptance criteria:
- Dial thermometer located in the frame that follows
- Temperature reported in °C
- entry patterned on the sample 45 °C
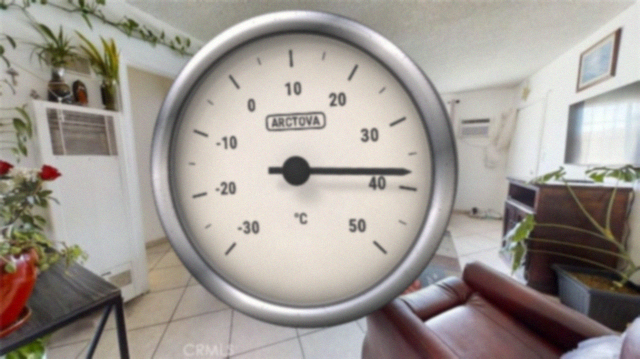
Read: 37.5 °C
